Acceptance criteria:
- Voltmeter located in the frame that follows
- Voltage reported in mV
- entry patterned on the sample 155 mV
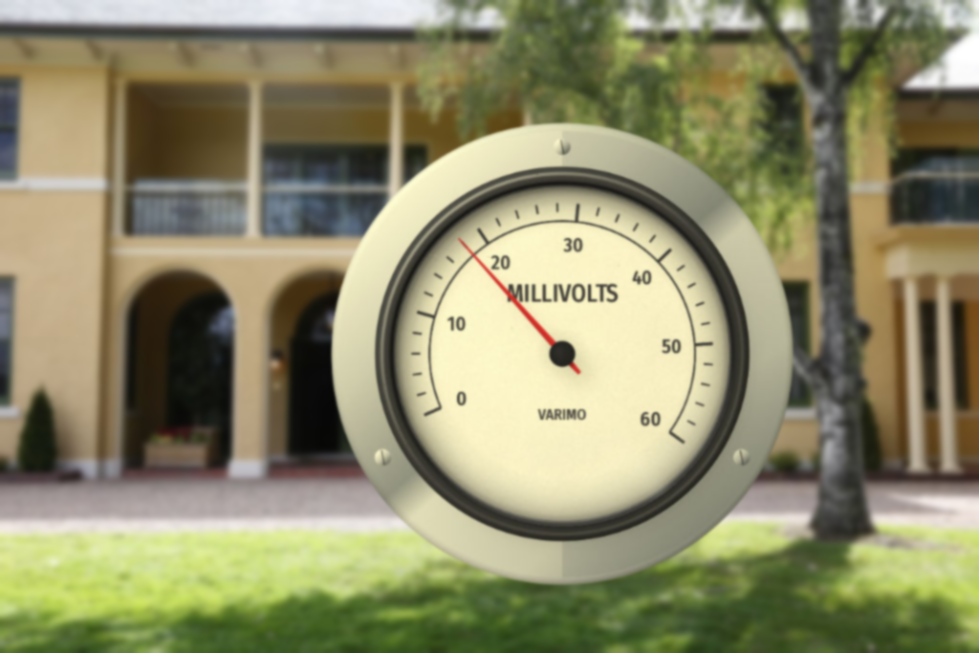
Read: 18 mV
